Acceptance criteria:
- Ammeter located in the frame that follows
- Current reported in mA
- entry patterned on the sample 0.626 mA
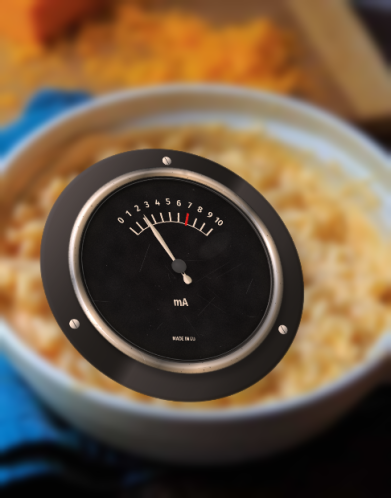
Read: 2 mA
